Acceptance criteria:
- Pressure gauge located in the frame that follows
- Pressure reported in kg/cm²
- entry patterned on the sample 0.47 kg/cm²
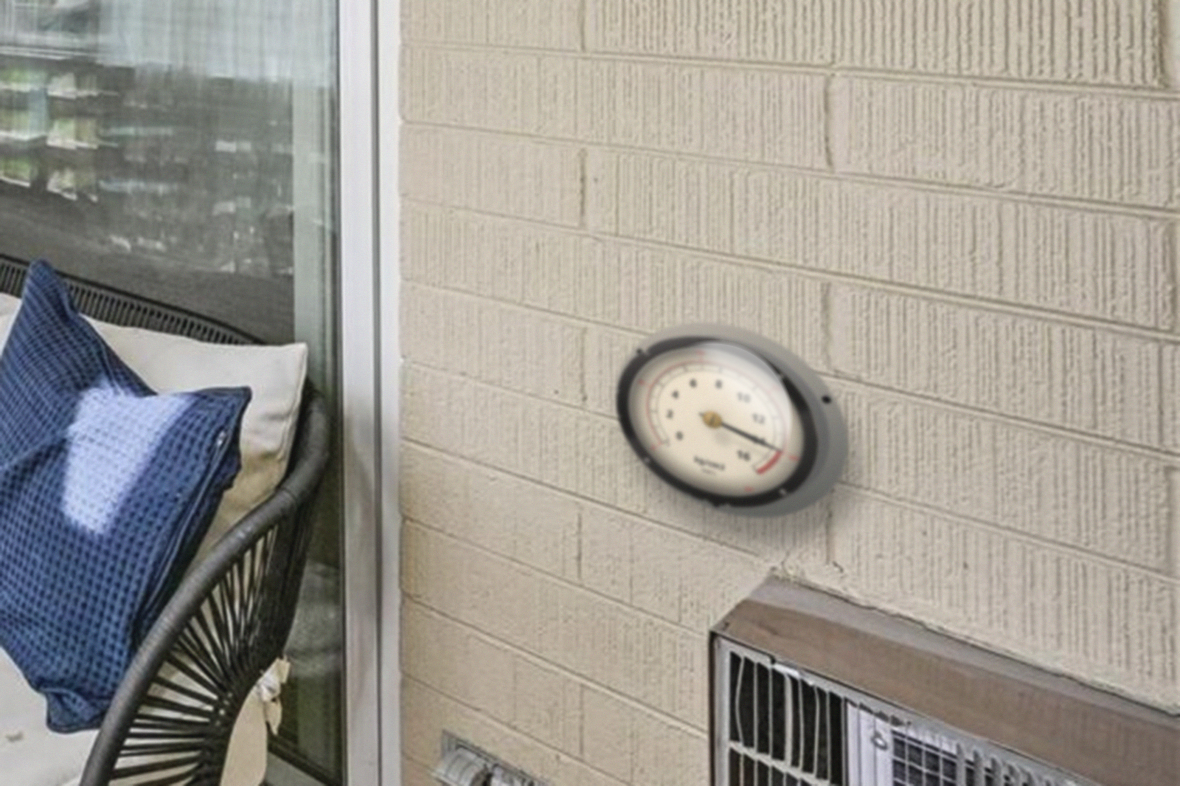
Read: 14 kg/cm²
